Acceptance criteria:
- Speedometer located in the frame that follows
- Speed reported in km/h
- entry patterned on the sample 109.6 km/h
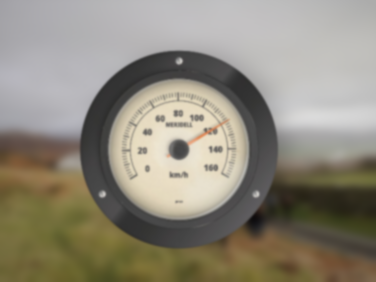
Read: 120 km/h
